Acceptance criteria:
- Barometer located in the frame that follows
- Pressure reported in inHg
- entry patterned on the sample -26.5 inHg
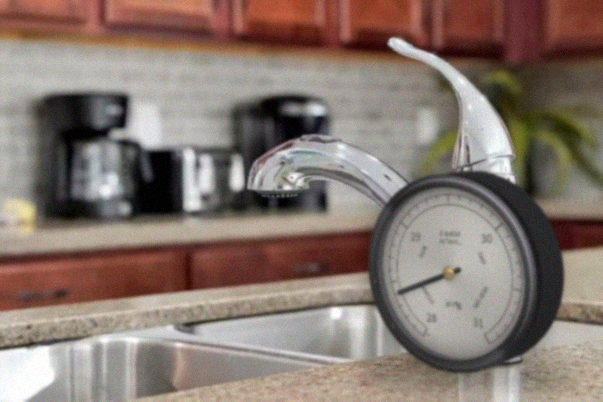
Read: 28.4 inHg
